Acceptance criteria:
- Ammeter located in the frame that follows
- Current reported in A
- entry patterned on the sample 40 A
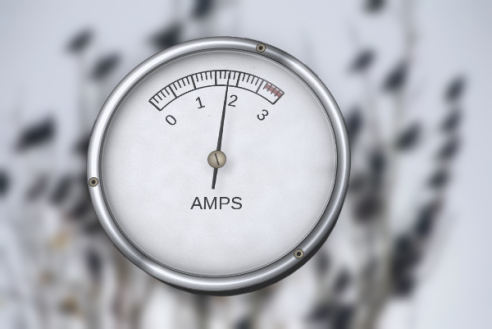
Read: 1.8 A
